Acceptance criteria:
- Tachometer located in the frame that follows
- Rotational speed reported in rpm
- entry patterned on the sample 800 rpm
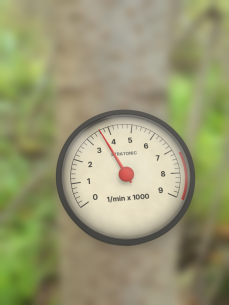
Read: 3600 rpm
